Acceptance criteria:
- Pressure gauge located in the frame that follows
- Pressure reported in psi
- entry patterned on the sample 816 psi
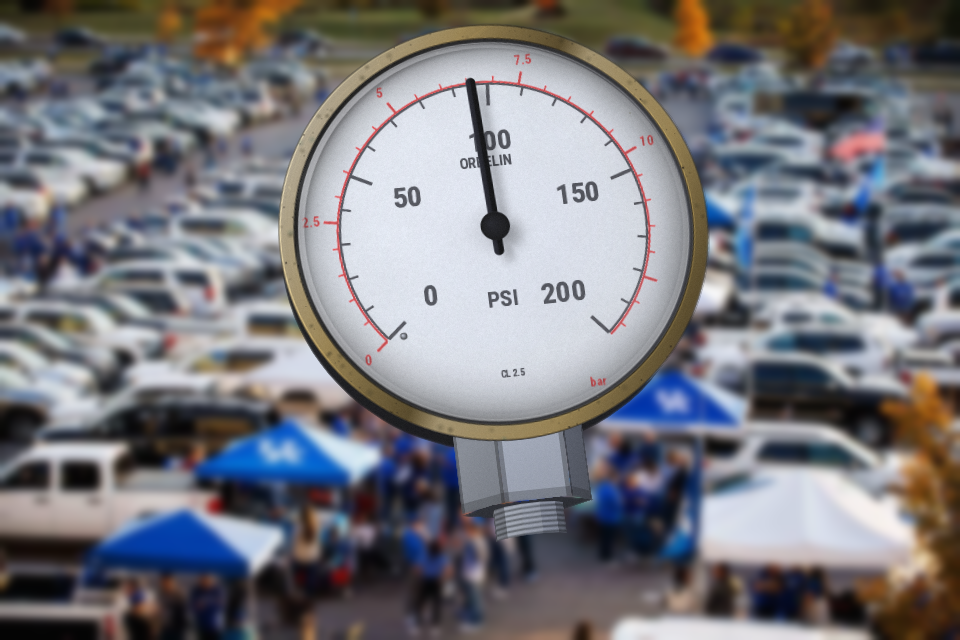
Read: 95 psi
